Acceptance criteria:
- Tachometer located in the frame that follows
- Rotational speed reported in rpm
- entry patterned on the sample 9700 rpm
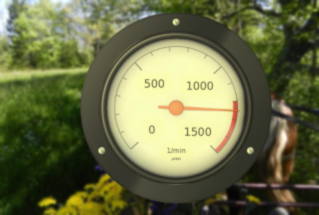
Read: 1250 rpm
